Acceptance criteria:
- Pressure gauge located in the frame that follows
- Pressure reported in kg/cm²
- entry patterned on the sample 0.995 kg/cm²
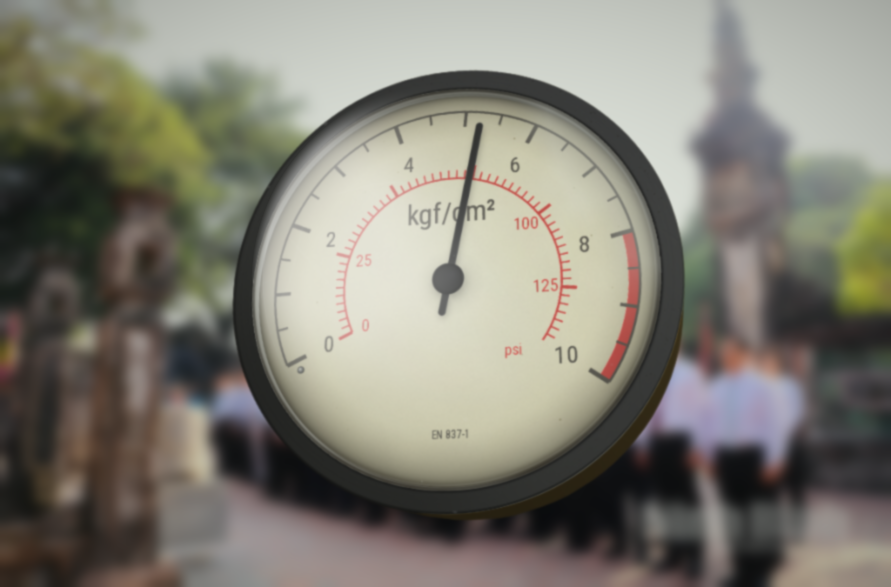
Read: 5.25 kg/cm²
